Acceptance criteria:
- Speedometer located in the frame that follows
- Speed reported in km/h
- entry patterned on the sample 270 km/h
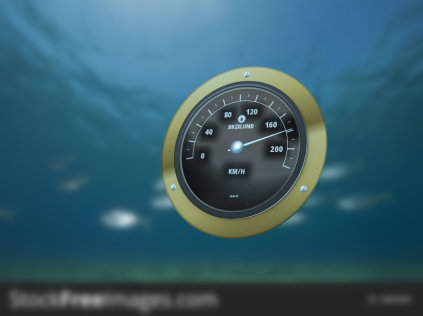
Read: 180 km/h
